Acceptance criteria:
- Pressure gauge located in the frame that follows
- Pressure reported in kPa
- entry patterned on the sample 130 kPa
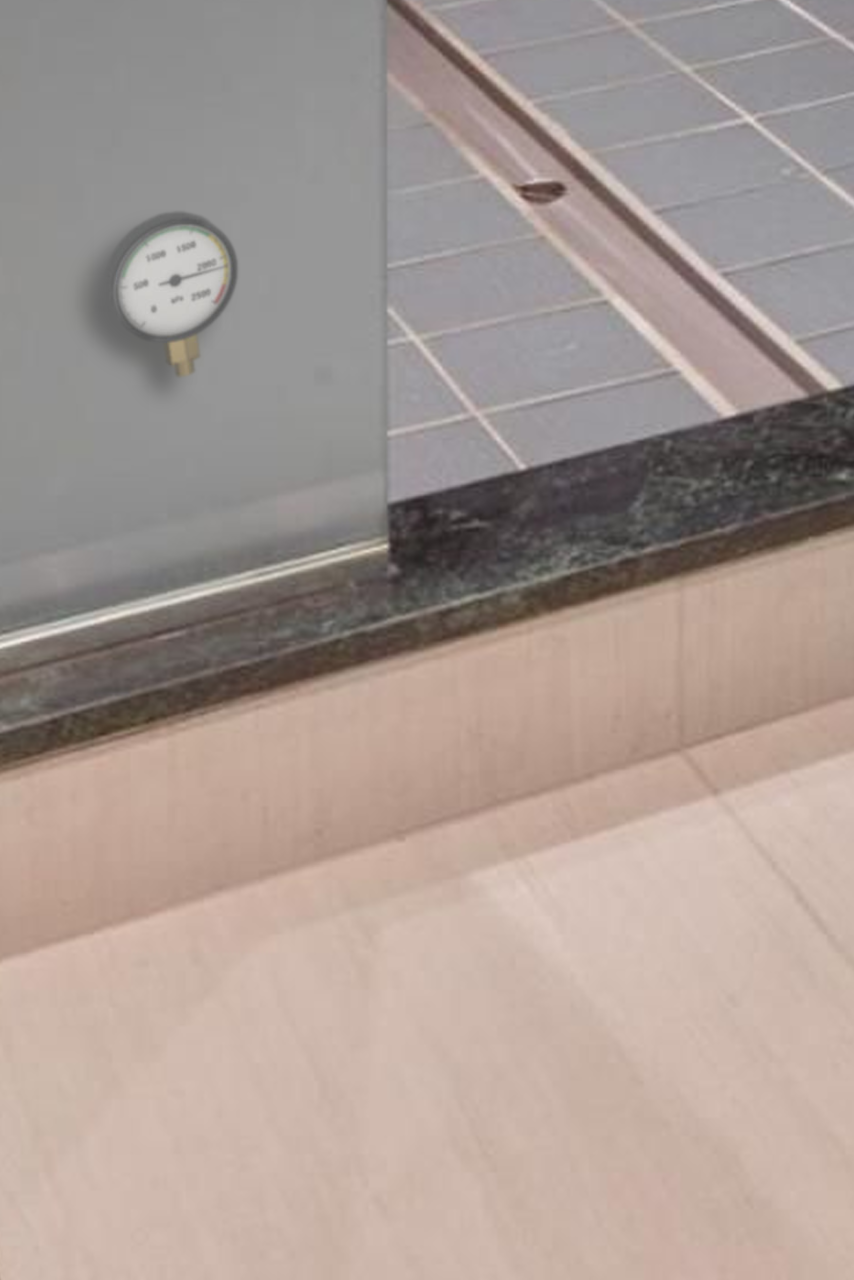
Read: 2100 kPa
